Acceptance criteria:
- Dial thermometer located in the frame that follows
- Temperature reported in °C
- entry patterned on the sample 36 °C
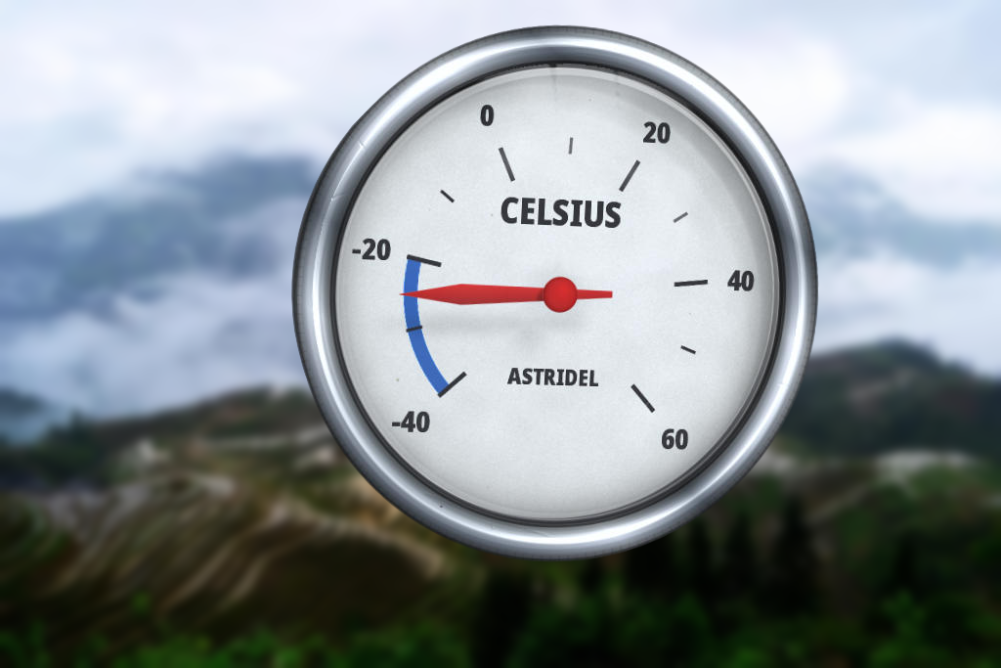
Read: -25 °C
